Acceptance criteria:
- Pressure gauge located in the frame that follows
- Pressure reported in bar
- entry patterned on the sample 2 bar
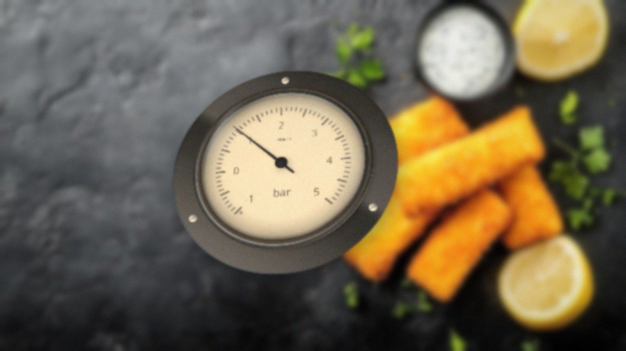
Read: 1 bar
